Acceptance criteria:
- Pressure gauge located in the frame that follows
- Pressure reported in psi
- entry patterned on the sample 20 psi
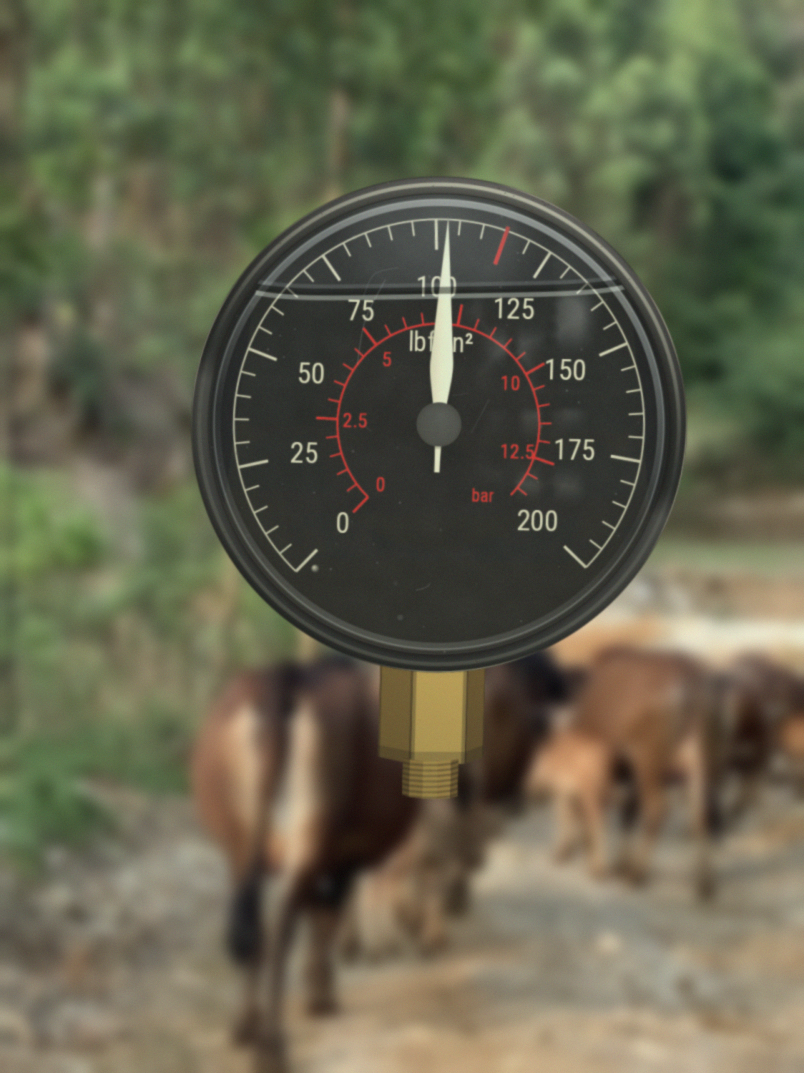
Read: 102.5 psi
